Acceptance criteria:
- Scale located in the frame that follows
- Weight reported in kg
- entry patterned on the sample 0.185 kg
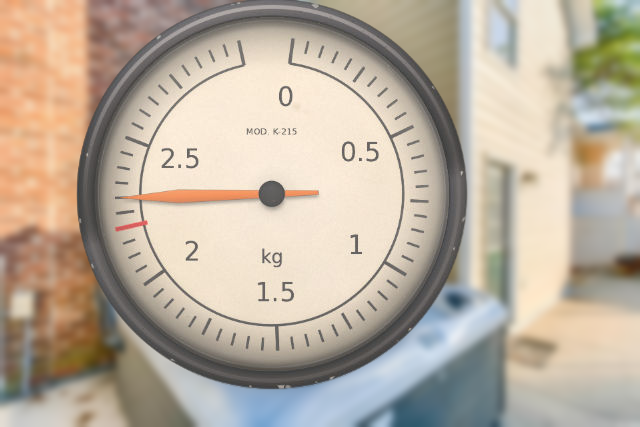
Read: 2.3 kg
